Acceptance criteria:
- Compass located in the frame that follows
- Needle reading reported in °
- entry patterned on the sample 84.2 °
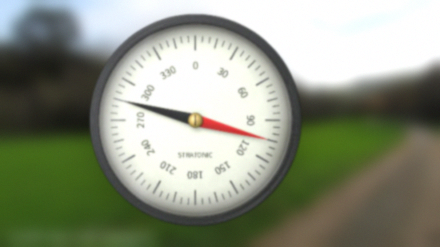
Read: 105 °
